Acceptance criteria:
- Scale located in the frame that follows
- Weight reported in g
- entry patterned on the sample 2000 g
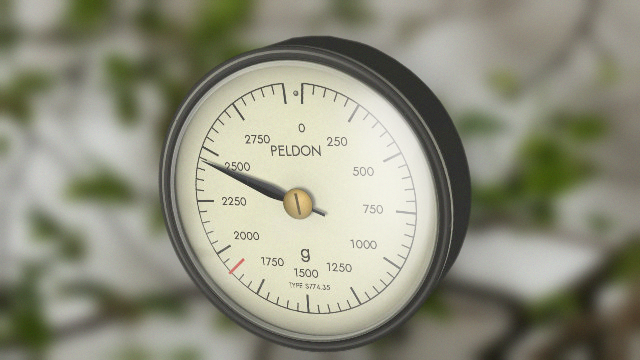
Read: 2450 g
